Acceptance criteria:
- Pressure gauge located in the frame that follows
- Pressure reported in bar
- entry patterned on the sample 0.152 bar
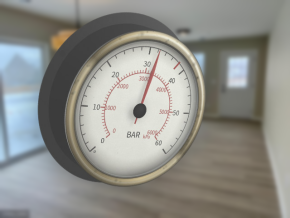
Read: 32 bar
